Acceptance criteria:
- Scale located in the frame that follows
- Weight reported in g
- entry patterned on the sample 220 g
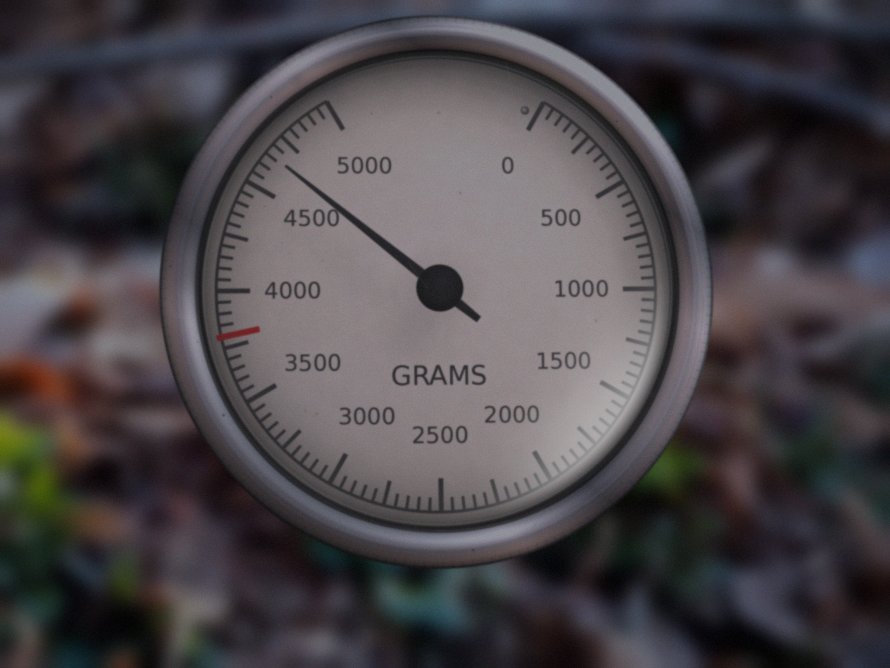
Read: 4650 g
